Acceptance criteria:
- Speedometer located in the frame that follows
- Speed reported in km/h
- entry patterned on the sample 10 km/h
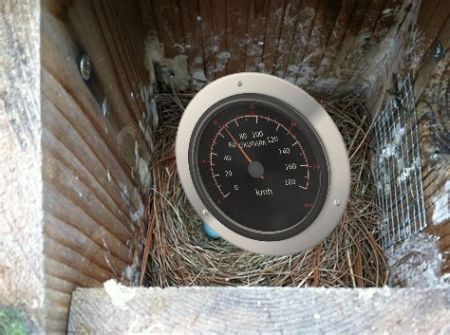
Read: 70 km/h
